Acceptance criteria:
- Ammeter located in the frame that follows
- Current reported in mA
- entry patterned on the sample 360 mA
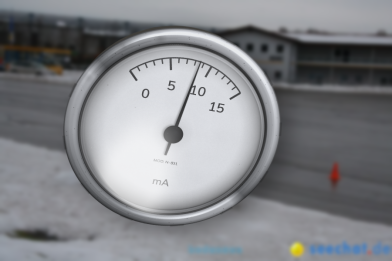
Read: 8.5 mA
